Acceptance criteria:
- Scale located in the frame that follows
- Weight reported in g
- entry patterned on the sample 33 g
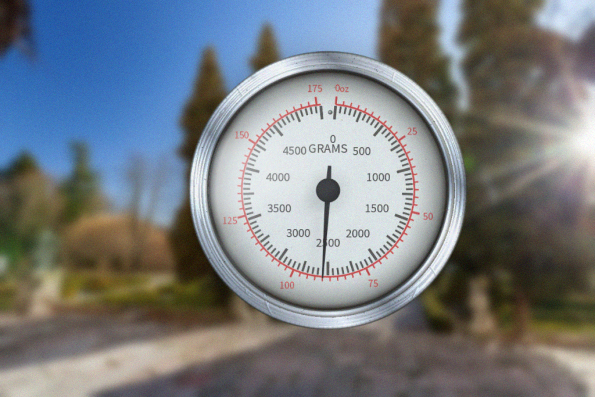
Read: 2550 g
